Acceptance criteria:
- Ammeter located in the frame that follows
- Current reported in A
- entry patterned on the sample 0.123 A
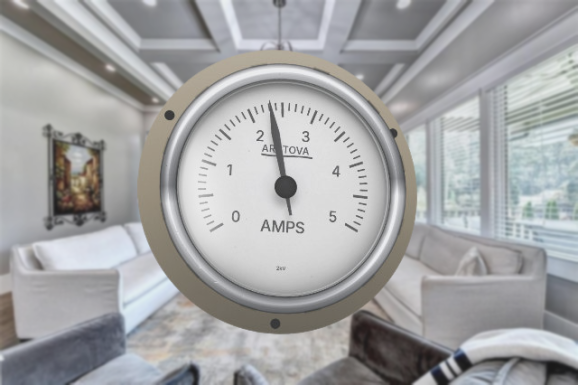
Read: 2.3 A
